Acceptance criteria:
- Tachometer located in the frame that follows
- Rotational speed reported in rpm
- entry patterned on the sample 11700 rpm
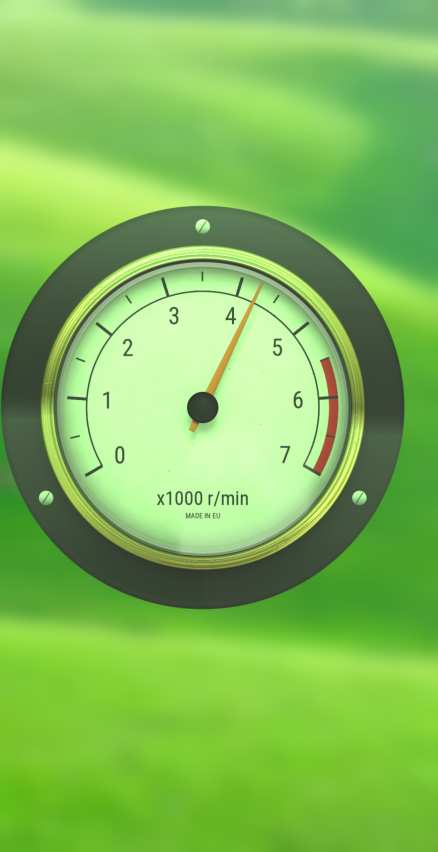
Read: 4250 rpm
